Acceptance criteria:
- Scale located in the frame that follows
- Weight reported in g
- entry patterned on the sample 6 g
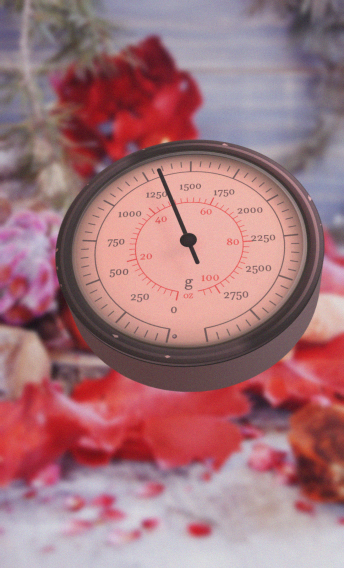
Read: 1325 g
